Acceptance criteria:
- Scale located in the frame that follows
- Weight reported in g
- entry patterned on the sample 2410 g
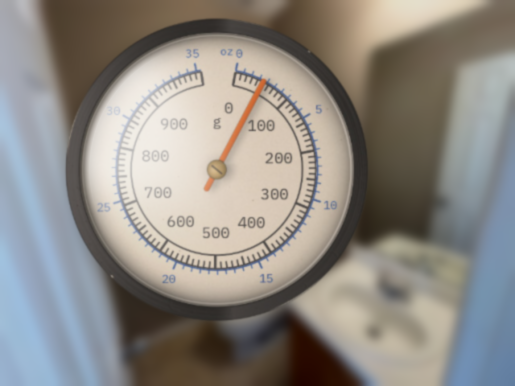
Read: 50 g
